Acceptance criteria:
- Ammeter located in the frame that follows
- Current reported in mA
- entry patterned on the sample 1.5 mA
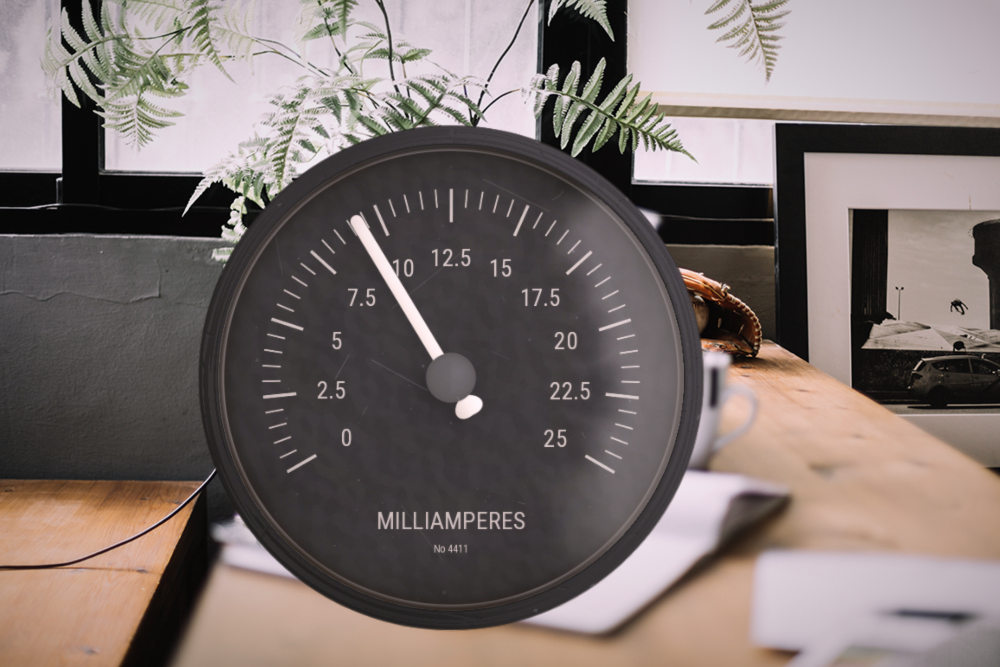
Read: 9.25 mA
